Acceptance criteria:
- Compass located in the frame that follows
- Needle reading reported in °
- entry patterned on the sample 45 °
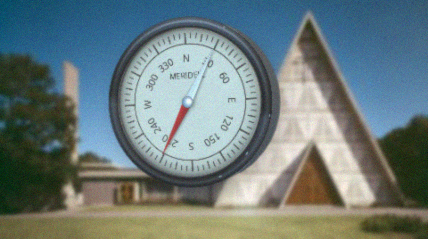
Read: 210 °
